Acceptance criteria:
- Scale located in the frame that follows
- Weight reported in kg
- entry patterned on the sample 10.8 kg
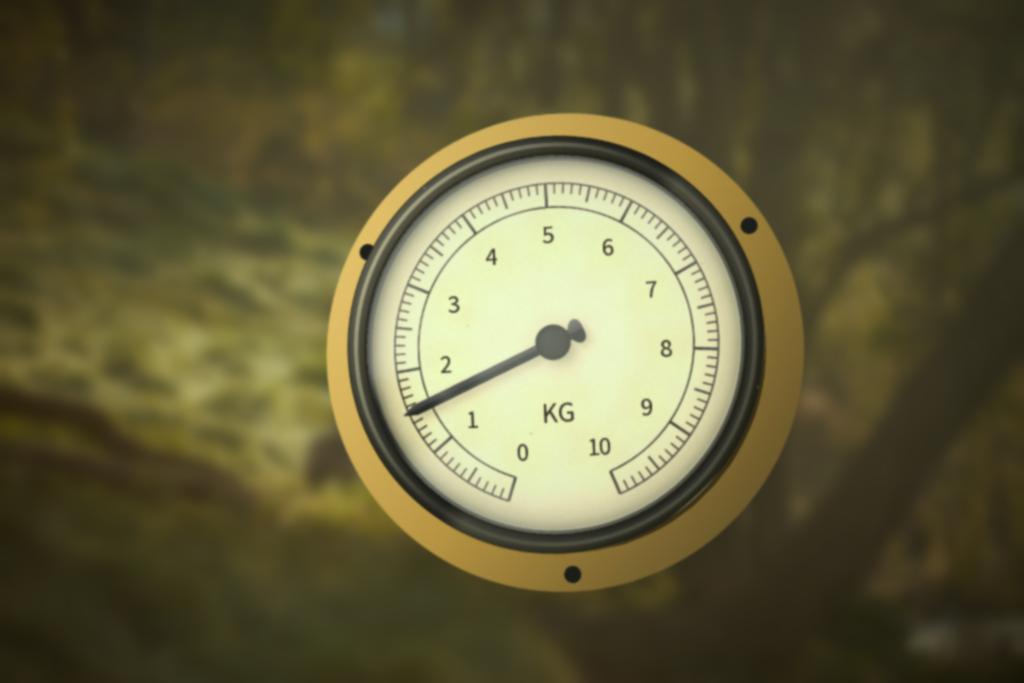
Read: 1.5 kg
